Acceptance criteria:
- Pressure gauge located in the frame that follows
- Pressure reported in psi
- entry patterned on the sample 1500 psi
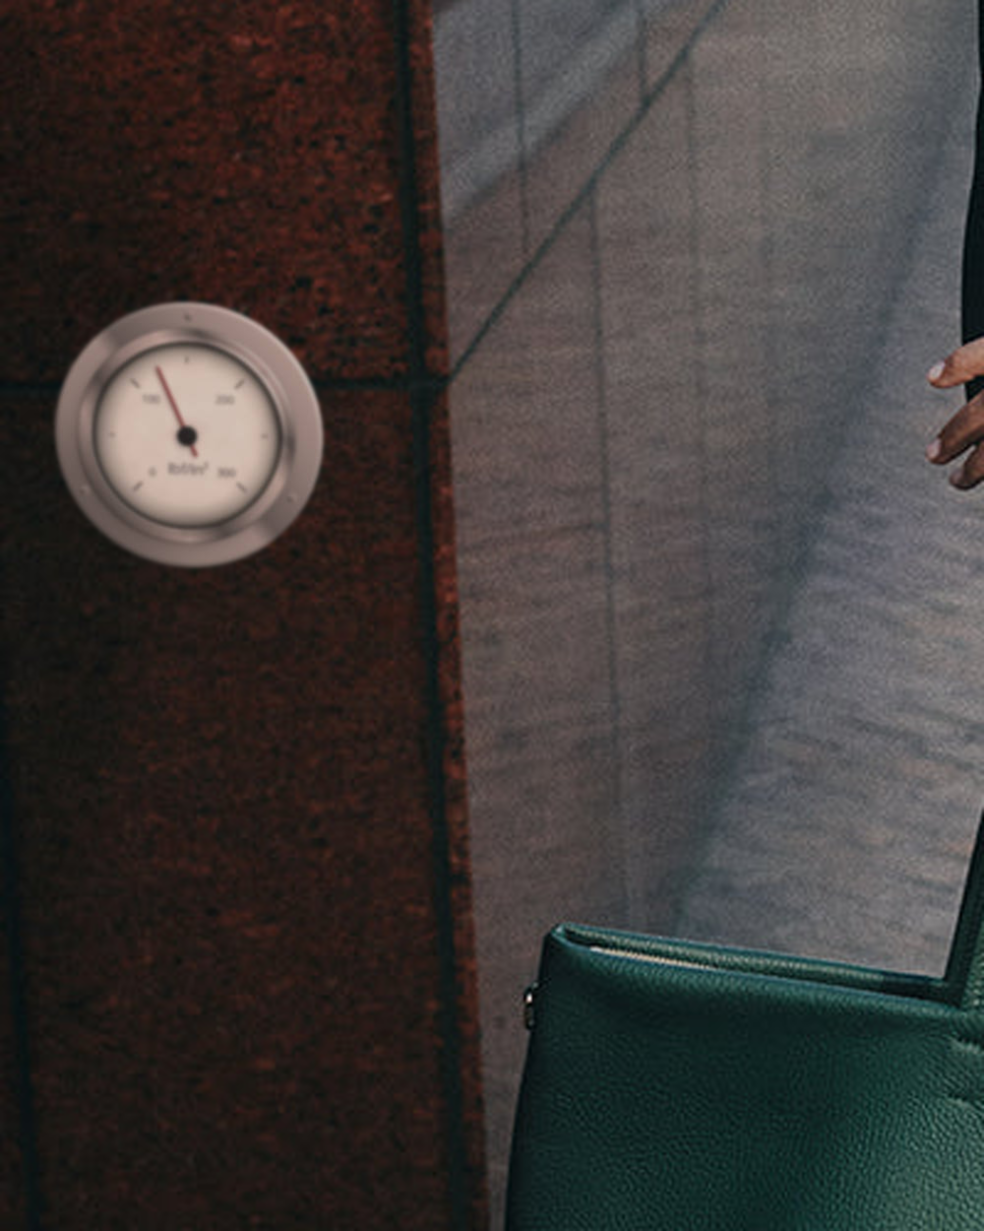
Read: 125 psi
